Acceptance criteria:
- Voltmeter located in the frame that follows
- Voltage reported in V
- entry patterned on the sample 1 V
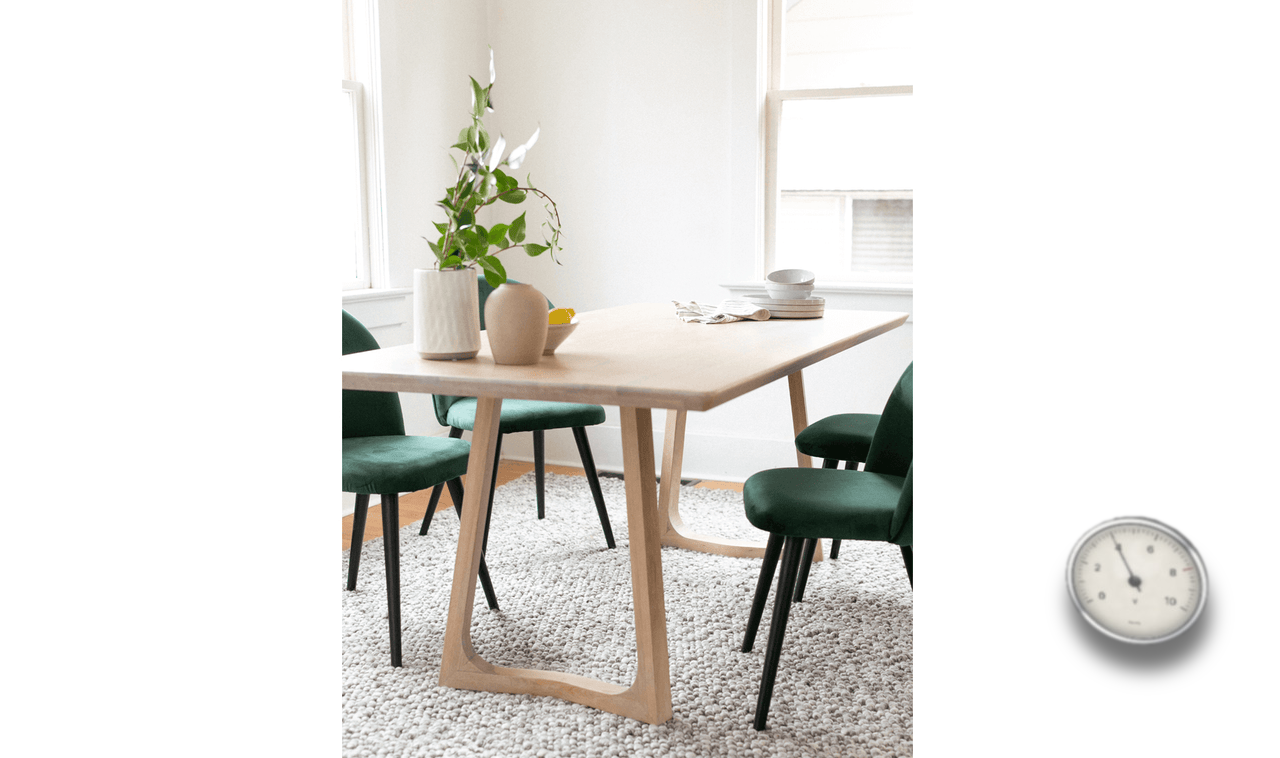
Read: 4 V
